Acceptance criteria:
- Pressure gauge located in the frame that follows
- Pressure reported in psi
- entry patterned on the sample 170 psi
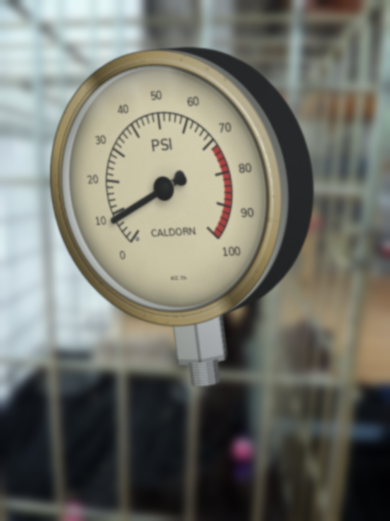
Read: 8 psi
